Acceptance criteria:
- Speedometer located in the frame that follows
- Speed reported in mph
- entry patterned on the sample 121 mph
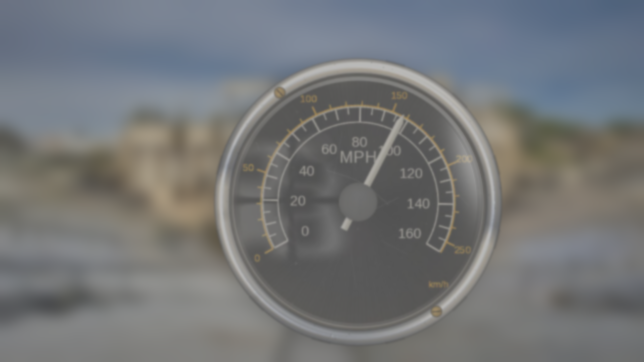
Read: 97.5 mph
